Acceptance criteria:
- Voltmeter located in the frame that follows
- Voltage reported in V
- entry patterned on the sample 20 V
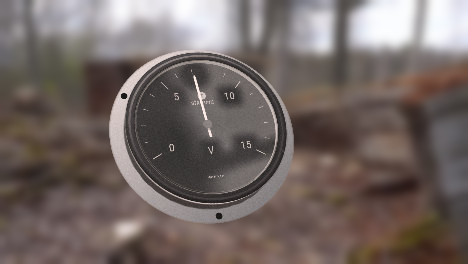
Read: 7 V
